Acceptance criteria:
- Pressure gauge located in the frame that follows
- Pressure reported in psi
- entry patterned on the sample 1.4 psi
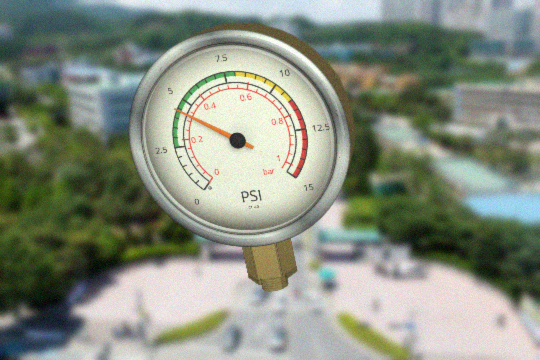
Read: 4.5 psi
